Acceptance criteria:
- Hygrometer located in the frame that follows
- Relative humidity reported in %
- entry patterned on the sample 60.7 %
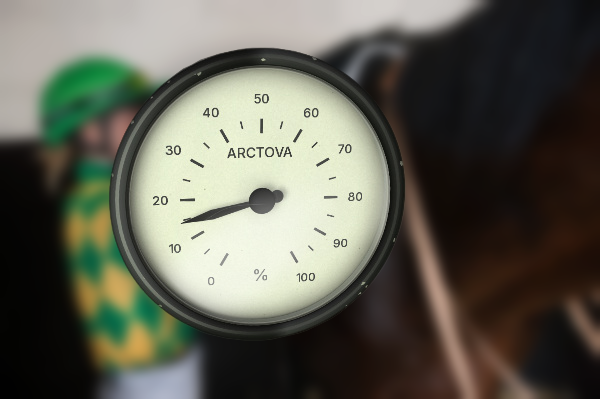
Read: 15 %
